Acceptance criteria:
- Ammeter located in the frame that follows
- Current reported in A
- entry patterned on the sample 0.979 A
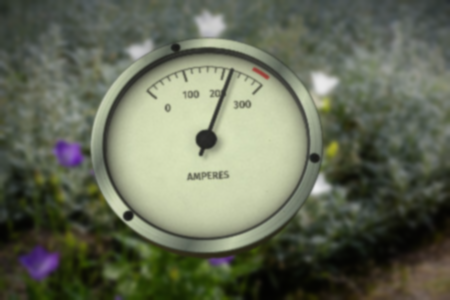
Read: 220 A
